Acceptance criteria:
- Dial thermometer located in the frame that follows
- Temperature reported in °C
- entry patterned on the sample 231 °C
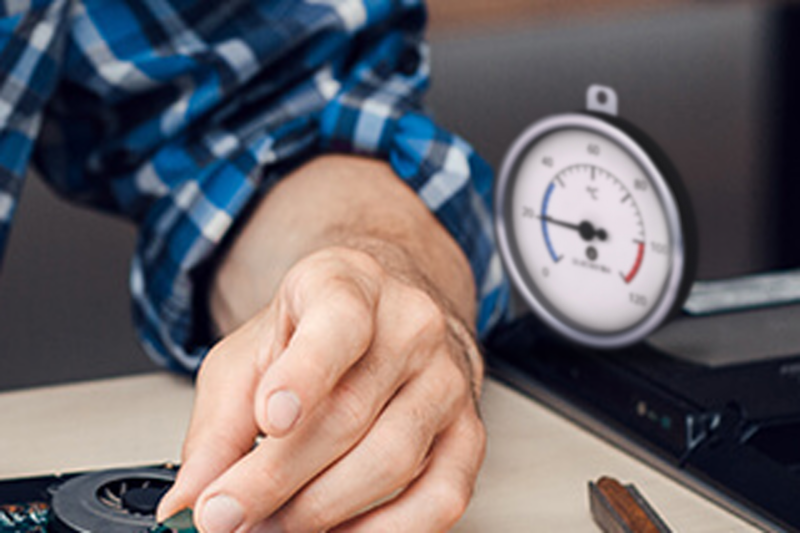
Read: 20 °C
